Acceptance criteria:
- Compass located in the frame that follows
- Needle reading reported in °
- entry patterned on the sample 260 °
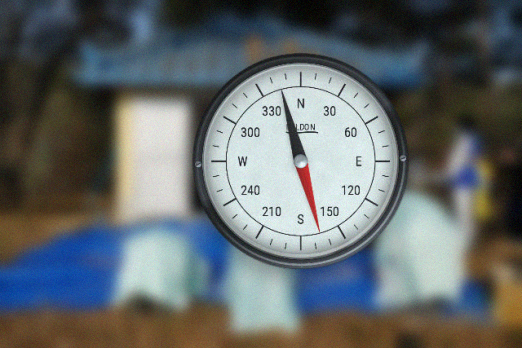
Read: 165 °
